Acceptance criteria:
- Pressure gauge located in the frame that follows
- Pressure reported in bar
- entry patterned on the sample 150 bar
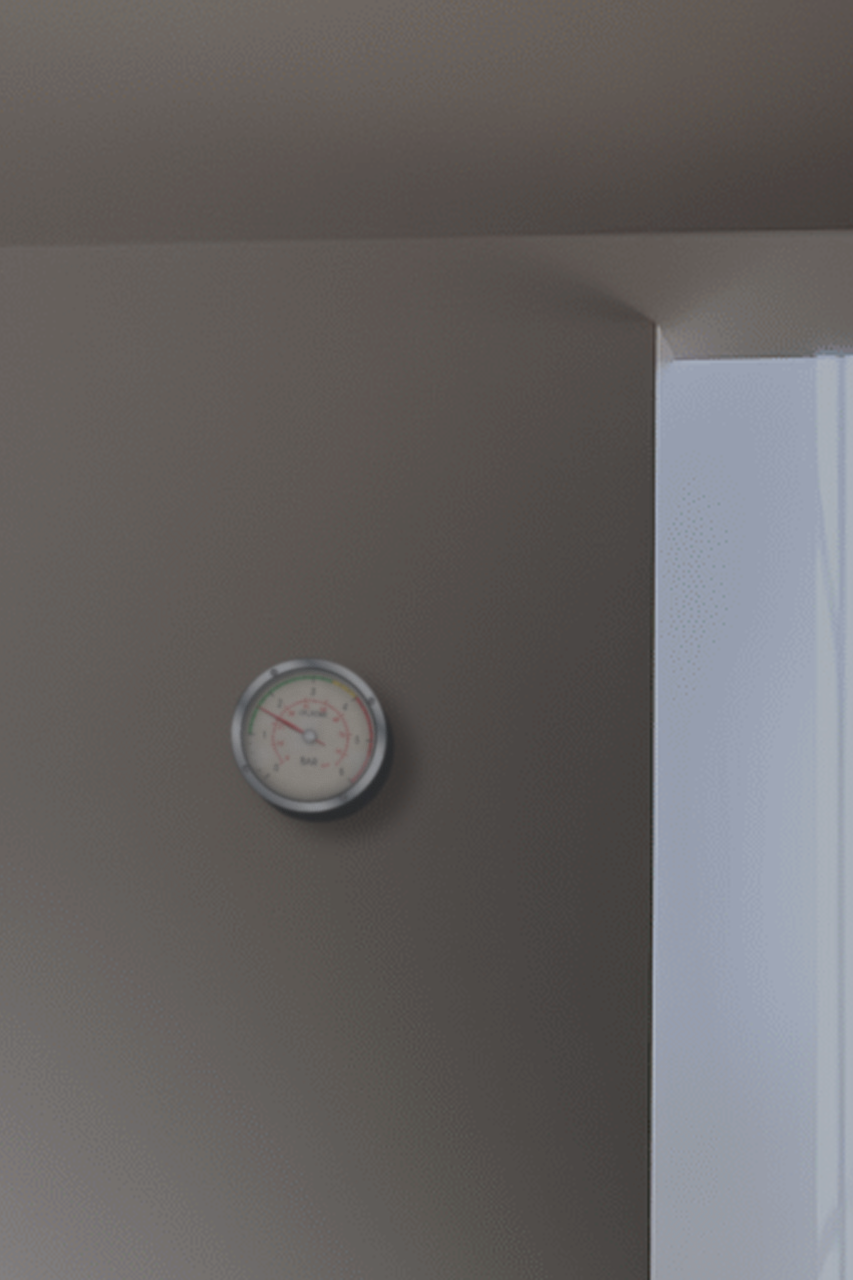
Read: 1.6 bar
